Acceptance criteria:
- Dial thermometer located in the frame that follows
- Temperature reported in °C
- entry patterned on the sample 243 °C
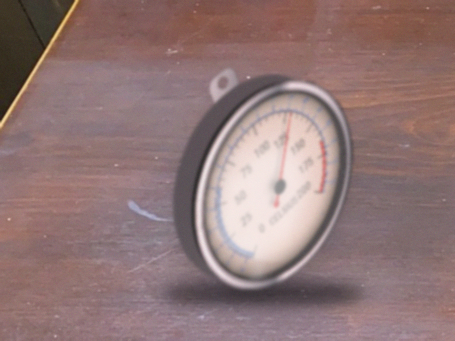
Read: 125 °C
